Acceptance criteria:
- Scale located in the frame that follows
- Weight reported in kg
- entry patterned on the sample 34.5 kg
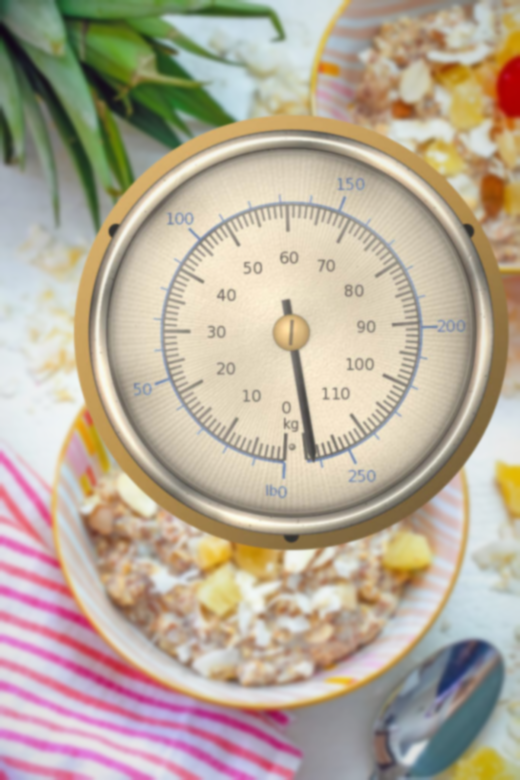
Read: 119 kg
